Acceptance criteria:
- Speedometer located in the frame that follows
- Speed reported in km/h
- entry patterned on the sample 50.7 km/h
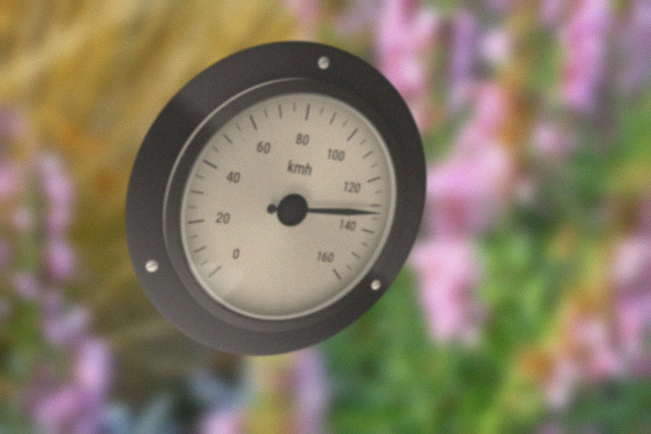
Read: 132.5 km/h
